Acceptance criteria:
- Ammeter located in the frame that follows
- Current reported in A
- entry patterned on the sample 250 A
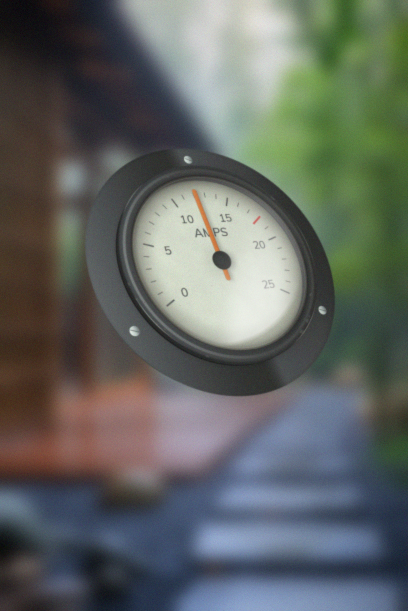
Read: 12 A
